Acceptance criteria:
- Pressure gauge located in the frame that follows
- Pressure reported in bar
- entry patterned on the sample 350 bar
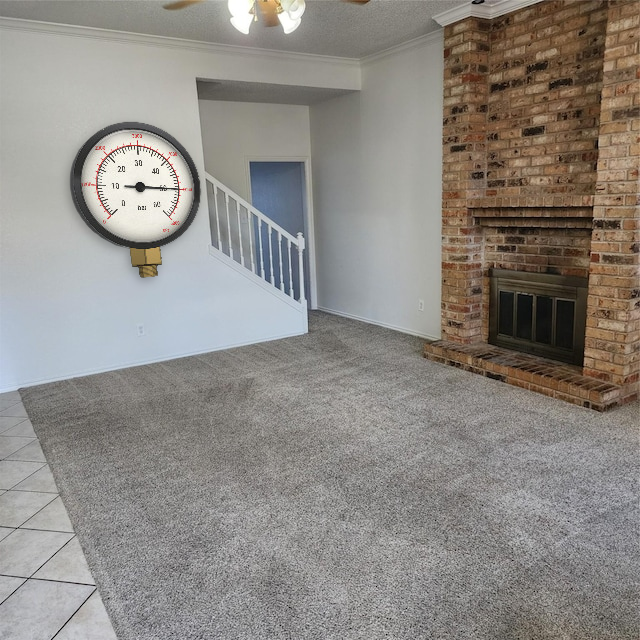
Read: 50 bar
